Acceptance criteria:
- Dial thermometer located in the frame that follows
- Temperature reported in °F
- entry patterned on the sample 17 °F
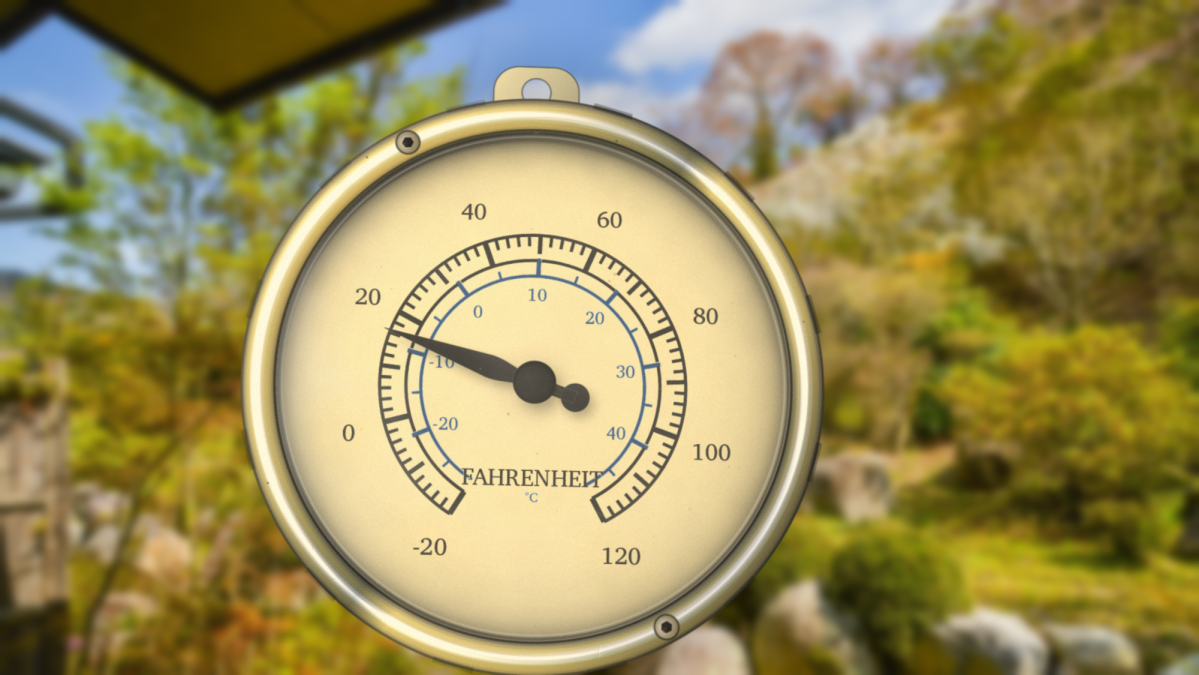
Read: 16 °F
